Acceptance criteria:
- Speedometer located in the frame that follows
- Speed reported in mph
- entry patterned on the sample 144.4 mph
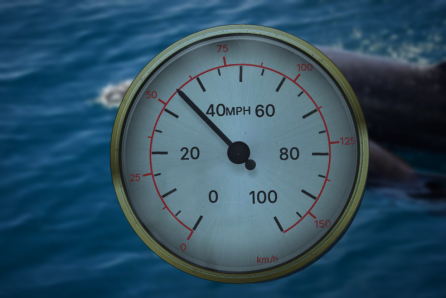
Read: 35 mph
